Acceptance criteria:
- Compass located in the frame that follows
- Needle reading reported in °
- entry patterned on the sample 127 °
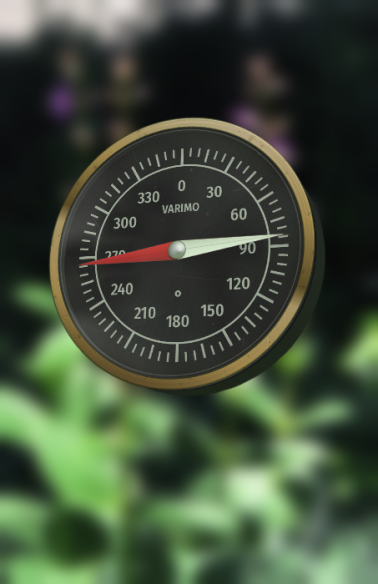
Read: 265 °
